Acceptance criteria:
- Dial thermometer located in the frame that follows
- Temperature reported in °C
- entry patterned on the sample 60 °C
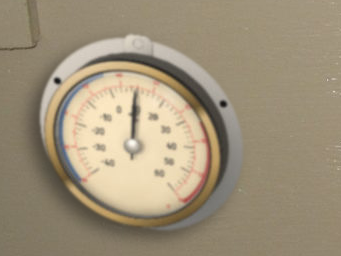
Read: 10 °C
